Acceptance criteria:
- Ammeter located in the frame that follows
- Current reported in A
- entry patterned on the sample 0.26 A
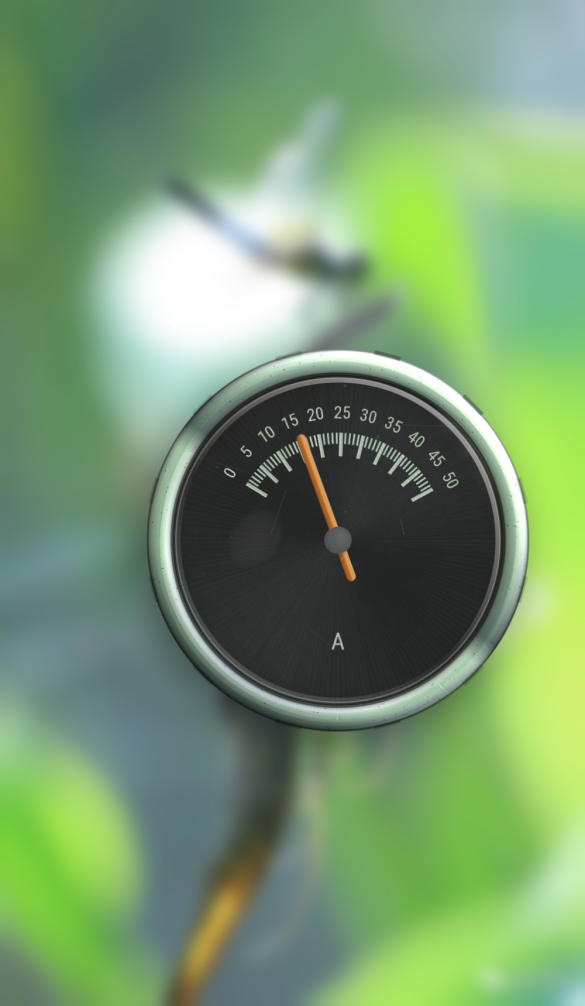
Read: 16 A
